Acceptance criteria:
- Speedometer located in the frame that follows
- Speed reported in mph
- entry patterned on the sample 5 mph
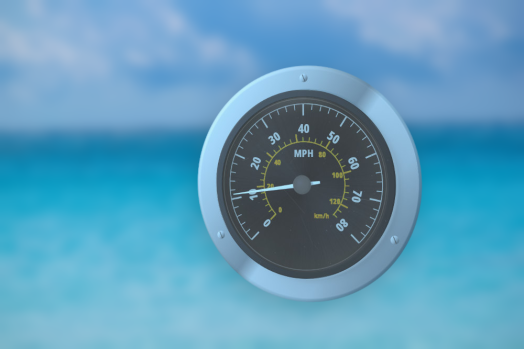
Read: 11 mph
